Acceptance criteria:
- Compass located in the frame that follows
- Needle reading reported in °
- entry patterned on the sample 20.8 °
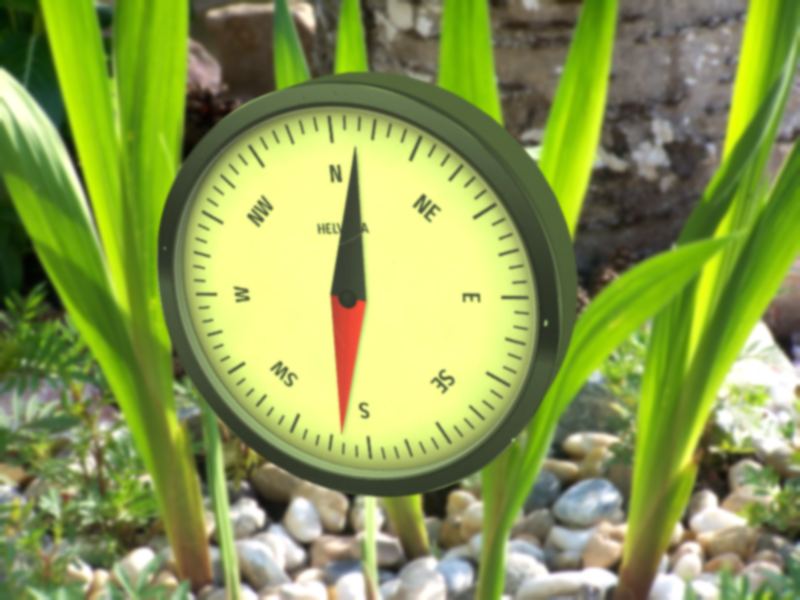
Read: 190 °
